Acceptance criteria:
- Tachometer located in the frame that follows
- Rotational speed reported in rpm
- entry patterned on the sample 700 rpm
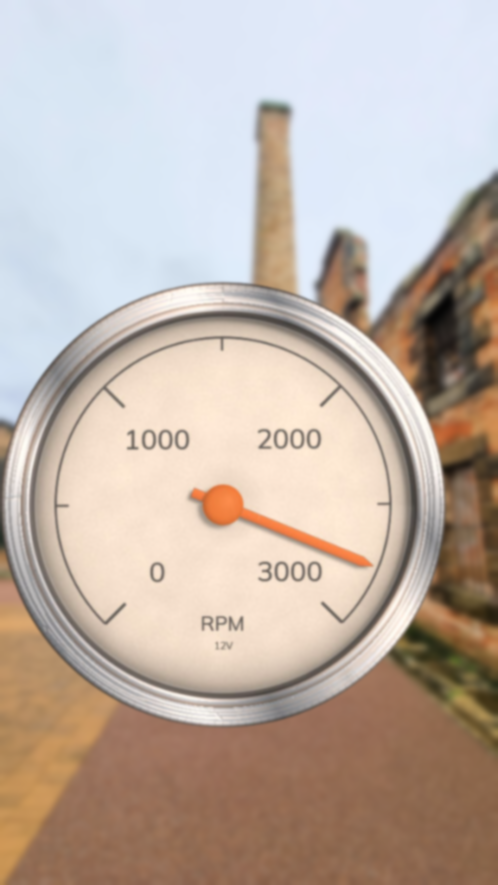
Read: 2750 rpm
